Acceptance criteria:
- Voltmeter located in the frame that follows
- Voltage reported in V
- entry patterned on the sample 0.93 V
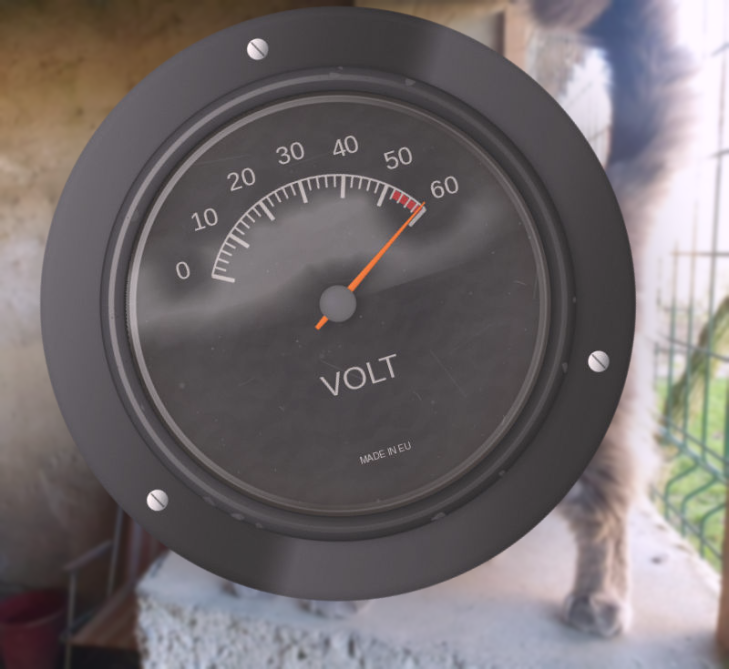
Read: 59 V
